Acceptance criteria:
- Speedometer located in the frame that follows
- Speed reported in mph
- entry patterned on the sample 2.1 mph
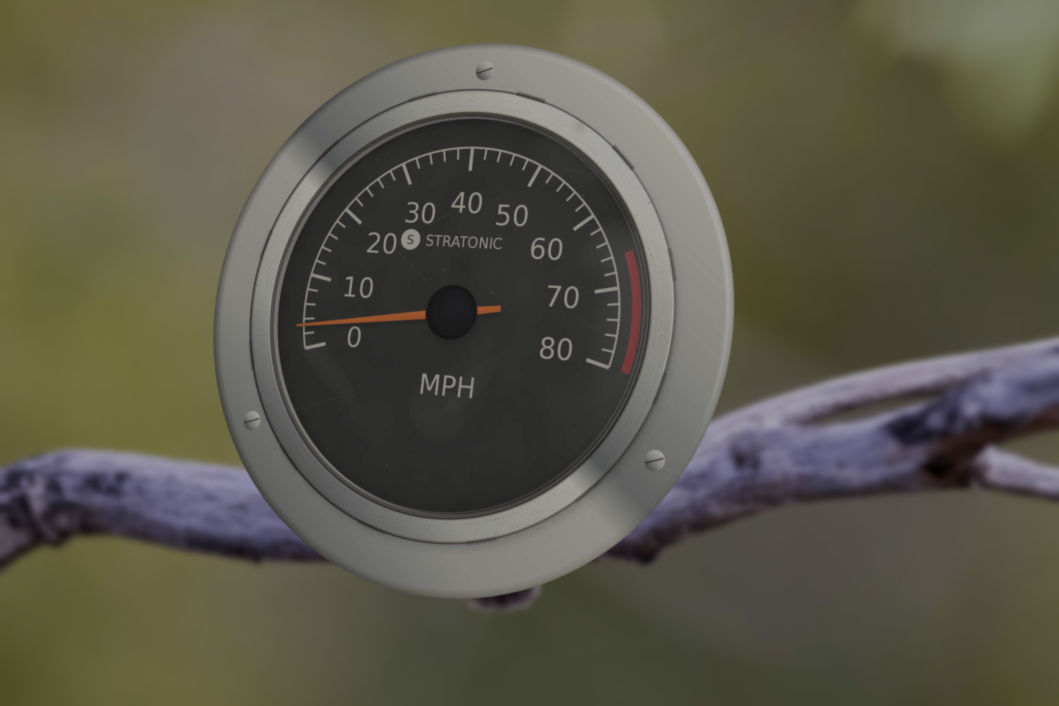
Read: 3 mph
